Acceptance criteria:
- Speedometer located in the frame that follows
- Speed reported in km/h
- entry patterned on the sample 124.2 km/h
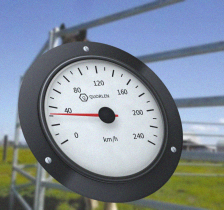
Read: 30 km/h
